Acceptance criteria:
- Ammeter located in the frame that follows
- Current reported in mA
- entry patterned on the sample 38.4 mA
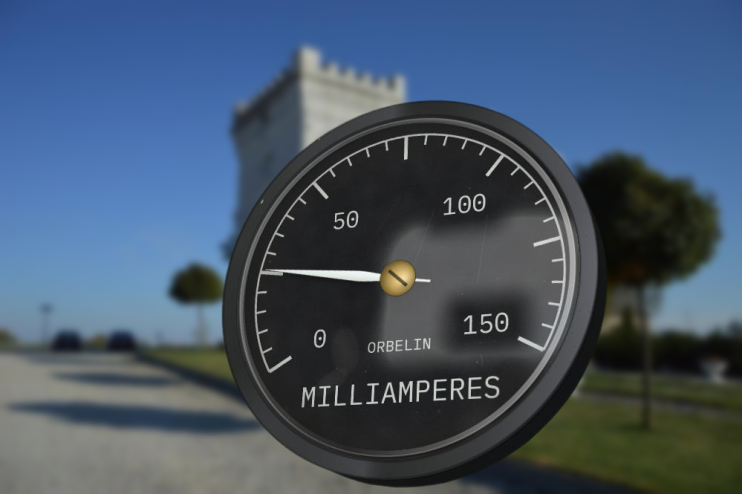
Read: 25 mA
